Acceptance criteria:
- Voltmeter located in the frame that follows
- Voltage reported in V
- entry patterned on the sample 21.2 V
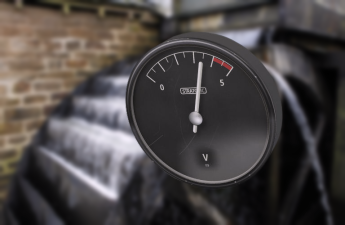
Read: 3.5 V
